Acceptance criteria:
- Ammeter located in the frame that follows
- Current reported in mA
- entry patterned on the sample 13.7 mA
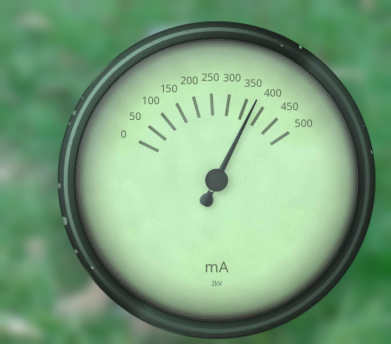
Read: 375 mA
